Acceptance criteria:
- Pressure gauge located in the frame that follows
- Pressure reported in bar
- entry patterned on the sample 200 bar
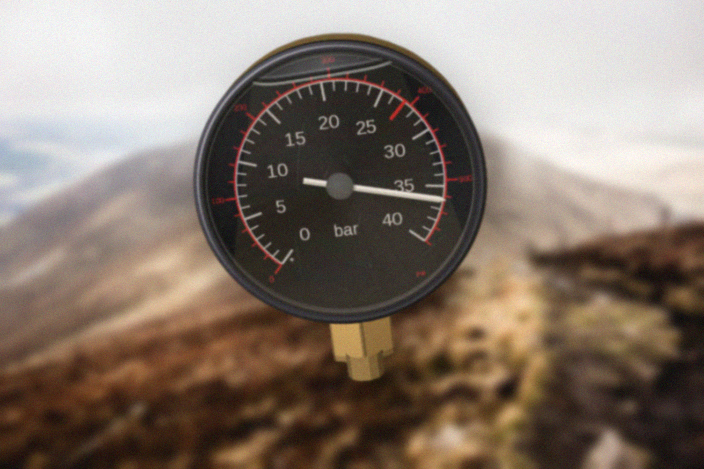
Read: 36 bar
